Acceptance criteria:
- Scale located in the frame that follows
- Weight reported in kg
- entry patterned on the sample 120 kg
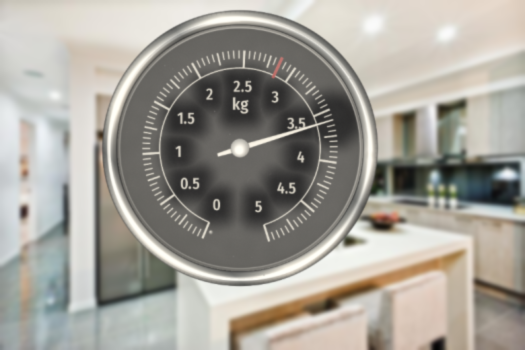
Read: 3.6 kg
